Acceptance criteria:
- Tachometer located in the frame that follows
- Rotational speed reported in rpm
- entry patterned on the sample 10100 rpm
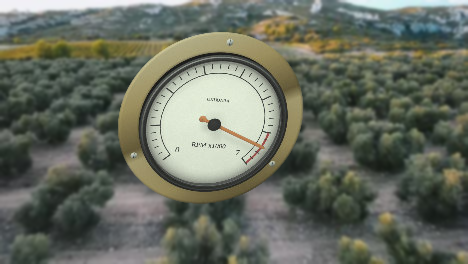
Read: 6400 rpm
